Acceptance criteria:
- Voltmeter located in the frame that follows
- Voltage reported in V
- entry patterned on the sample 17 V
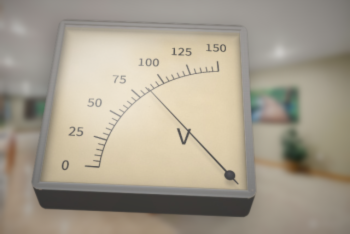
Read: 85 V
